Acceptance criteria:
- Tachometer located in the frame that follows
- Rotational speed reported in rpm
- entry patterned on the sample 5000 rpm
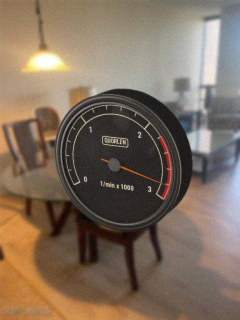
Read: 2800 rpm
